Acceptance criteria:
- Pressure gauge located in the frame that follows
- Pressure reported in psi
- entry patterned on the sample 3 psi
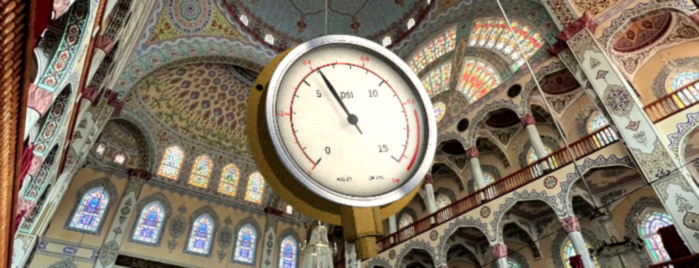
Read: 6 psi
